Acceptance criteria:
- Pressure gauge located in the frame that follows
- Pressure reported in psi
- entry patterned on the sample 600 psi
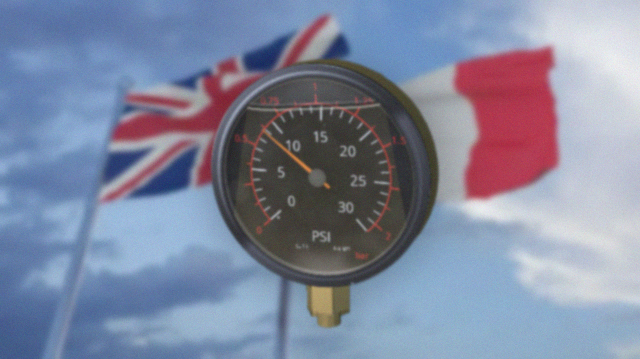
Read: 9 psi
